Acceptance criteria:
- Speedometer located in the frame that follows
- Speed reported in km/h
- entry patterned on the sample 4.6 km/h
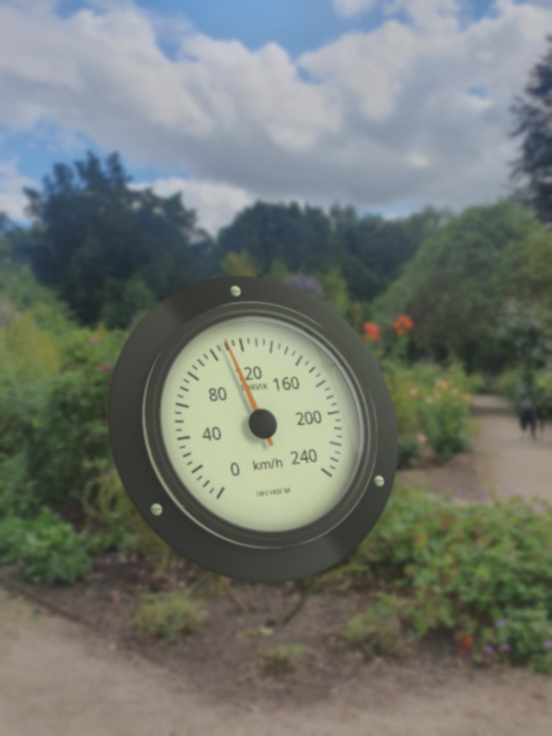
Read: 110 km/h
